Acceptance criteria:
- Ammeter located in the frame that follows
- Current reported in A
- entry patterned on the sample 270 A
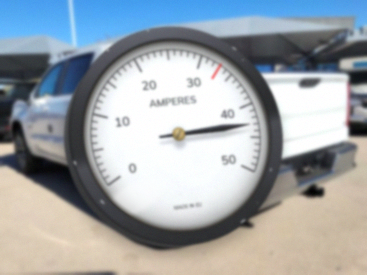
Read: 43 A
